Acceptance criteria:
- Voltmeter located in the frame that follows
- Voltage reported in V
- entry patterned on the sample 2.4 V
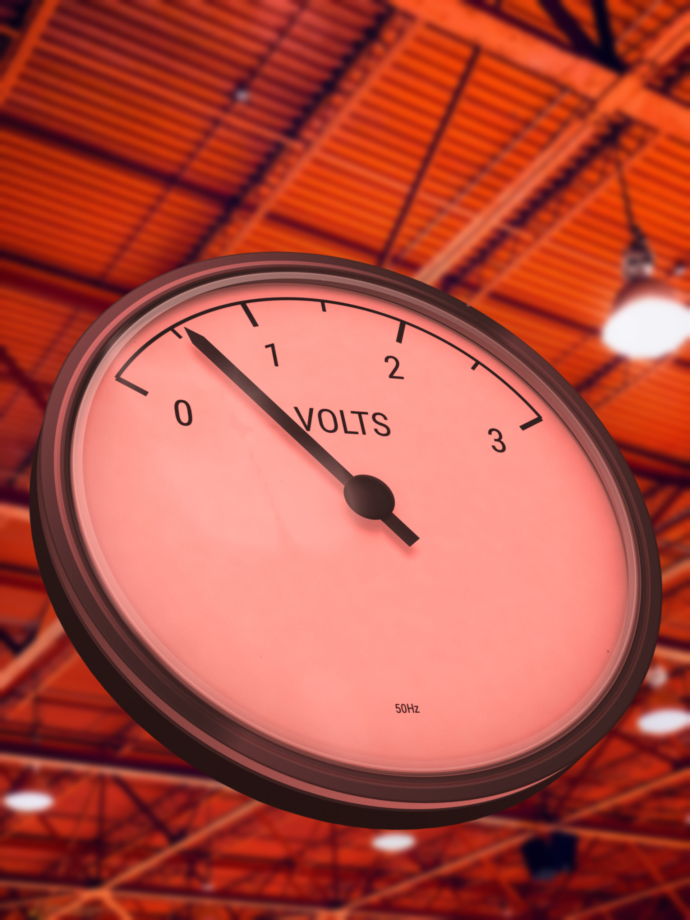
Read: 0.5 V
